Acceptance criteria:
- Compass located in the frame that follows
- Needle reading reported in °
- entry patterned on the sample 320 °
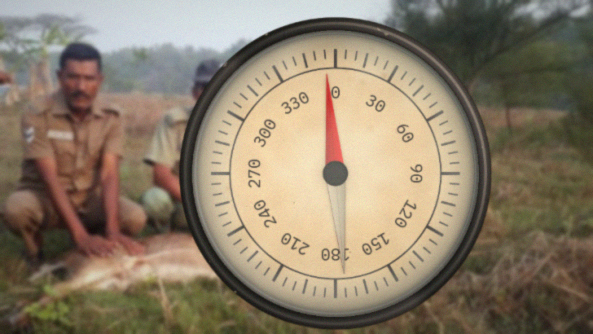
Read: 355 °
